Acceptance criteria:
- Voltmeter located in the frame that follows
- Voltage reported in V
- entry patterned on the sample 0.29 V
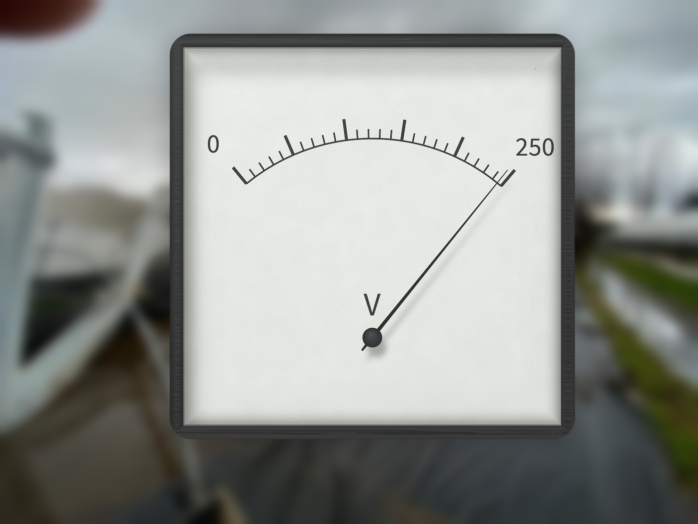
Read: 245 V
